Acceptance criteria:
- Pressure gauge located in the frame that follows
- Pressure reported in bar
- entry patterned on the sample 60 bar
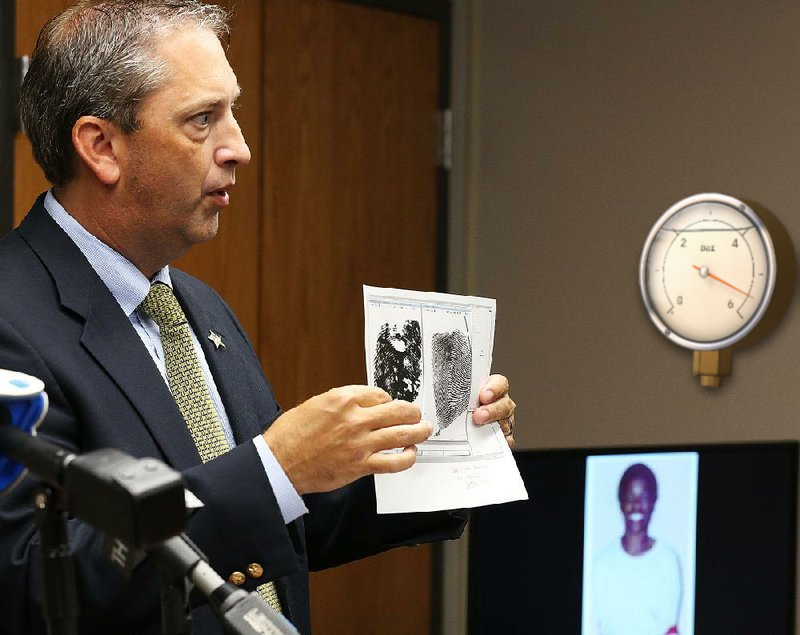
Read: 5.5 bar
